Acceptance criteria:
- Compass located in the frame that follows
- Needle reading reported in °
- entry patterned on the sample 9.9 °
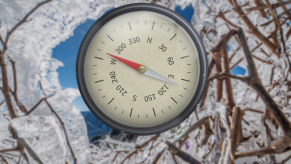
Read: 280 °
